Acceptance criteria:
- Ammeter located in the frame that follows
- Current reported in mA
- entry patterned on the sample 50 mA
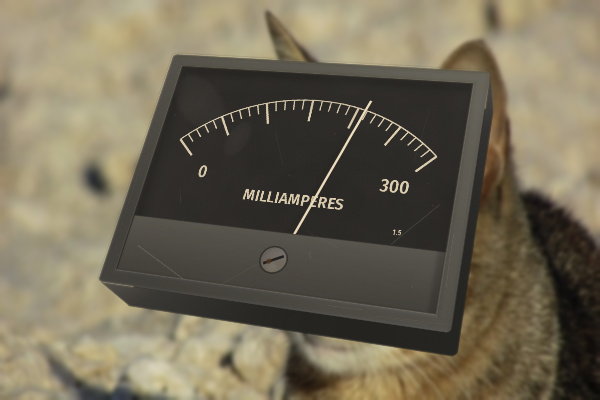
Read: 210 mA
